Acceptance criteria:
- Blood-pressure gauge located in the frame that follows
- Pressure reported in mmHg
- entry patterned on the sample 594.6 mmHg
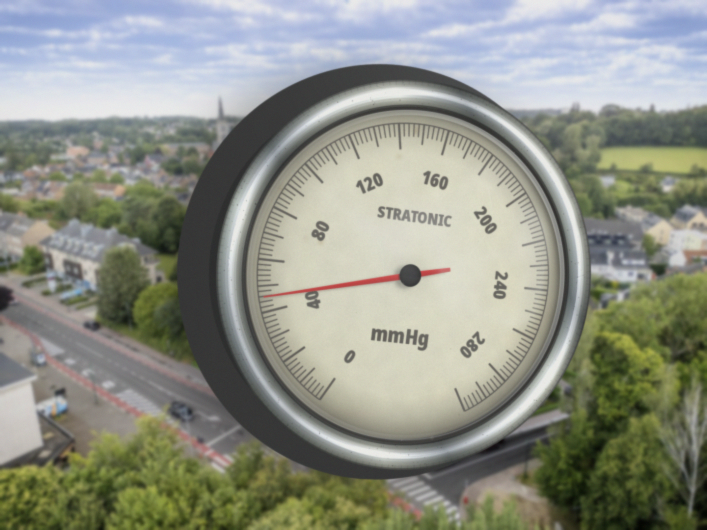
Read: 46 mmHg
